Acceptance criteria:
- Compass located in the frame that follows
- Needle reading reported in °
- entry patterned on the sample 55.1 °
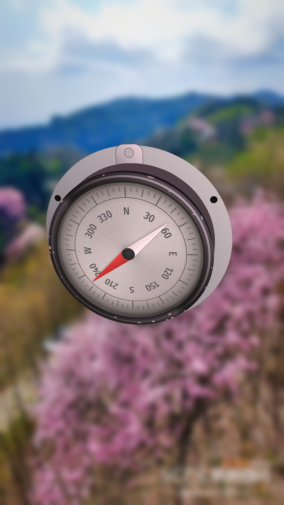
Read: 230 °
